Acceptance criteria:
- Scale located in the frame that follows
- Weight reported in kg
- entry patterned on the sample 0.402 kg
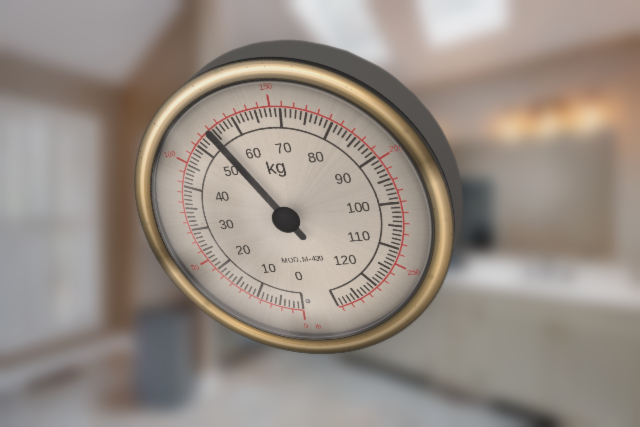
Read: 55 kg
